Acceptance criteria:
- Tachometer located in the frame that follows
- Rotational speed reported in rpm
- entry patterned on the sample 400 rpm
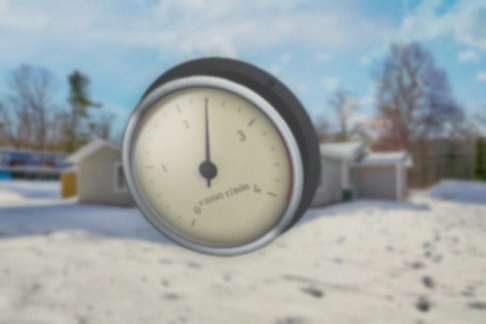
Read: 2400 rpm
